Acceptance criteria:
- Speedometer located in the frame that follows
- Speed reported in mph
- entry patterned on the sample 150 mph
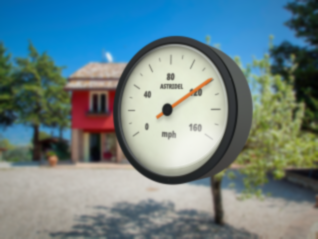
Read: 120 mph
